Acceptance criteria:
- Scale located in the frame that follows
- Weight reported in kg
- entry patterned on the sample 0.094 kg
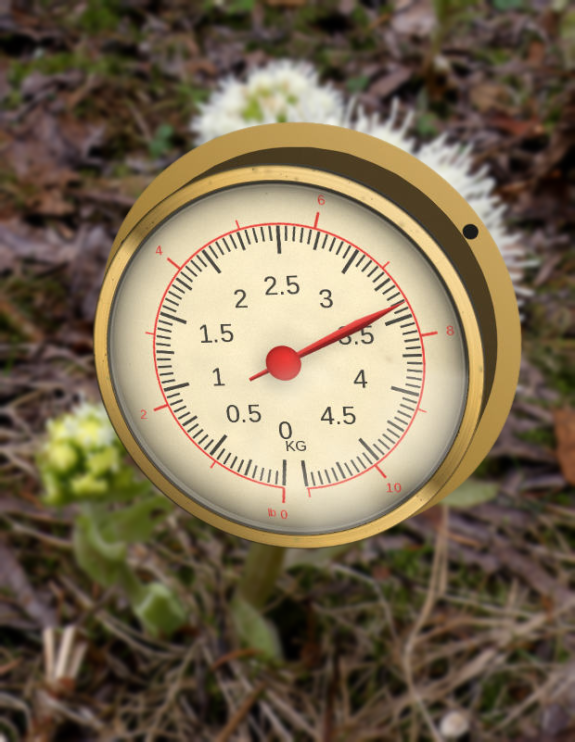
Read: 3.4 kg
